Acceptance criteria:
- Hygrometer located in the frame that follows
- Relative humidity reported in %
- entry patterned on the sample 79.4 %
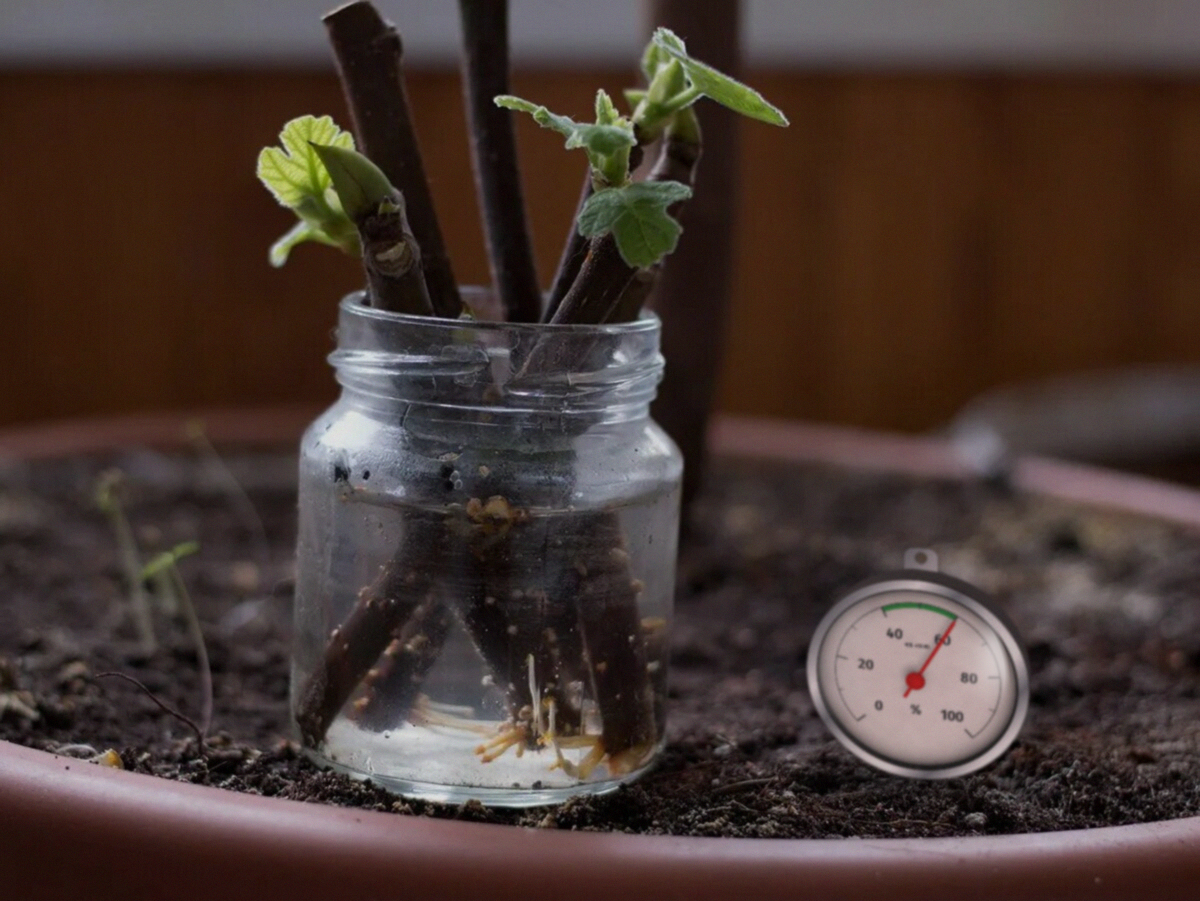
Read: 60 %
